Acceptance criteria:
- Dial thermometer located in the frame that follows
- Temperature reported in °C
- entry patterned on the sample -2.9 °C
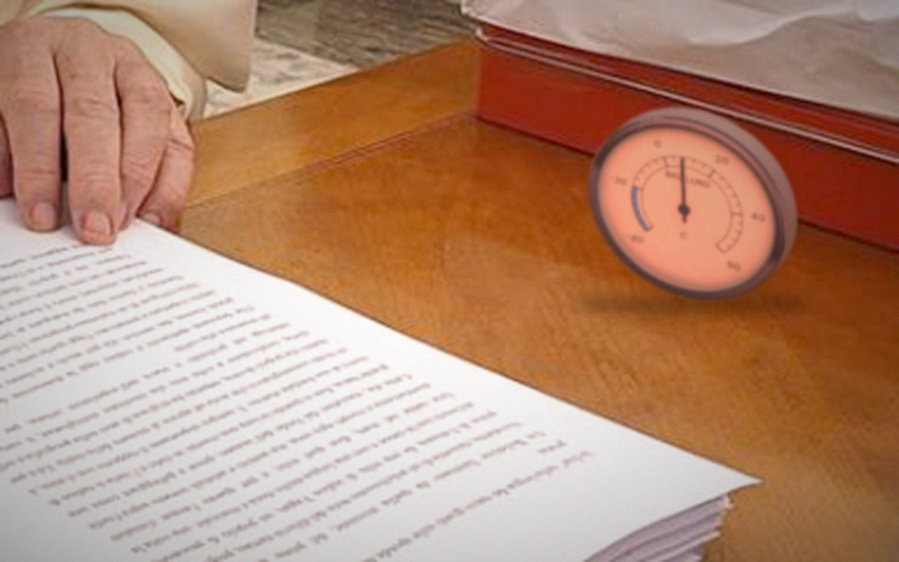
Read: 8 °C
